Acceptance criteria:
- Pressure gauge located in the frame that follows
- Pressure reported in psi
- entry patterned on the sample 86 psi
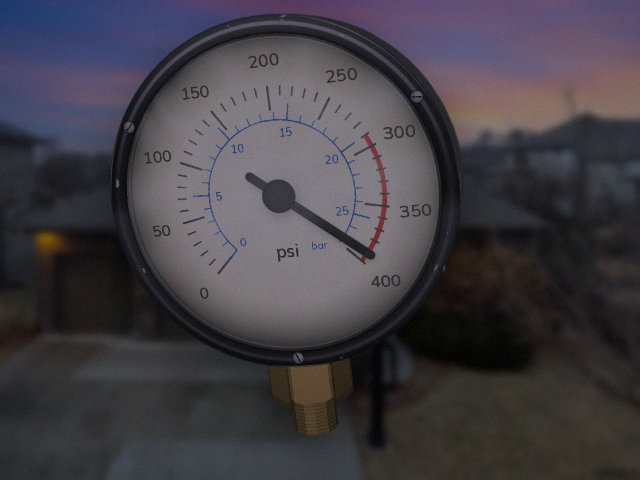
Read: 390 psi
